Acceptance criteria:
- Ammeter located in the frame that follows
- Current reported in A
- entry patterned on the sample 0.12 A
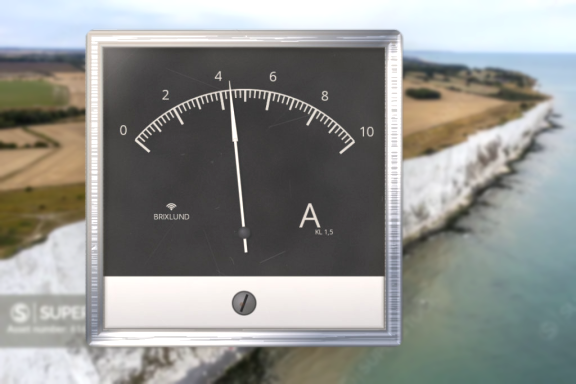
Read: 4.4 A
